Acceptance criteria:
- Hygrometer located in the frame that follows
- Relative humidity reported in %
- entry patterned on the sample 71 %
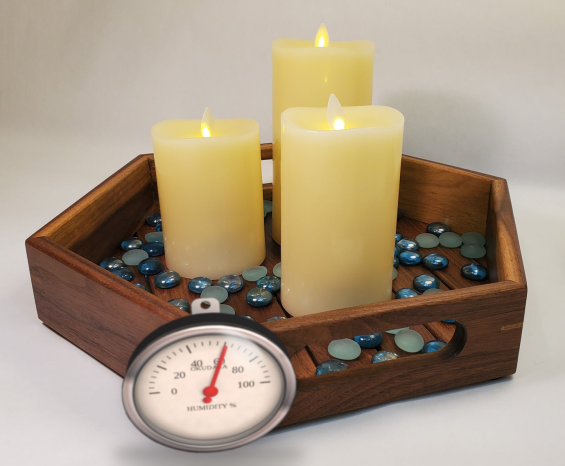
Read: 60 %
